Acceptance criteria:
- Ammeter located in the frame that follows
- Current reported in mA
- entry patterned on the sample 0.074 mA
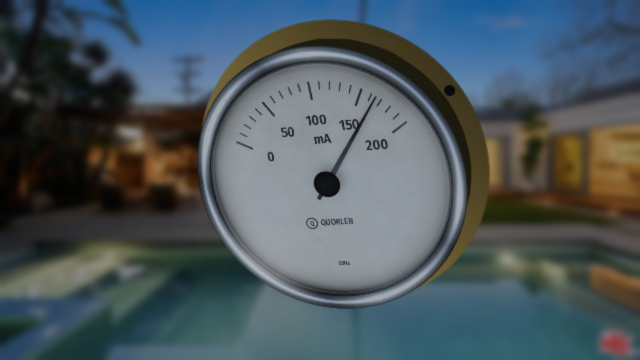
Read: 165 mA
